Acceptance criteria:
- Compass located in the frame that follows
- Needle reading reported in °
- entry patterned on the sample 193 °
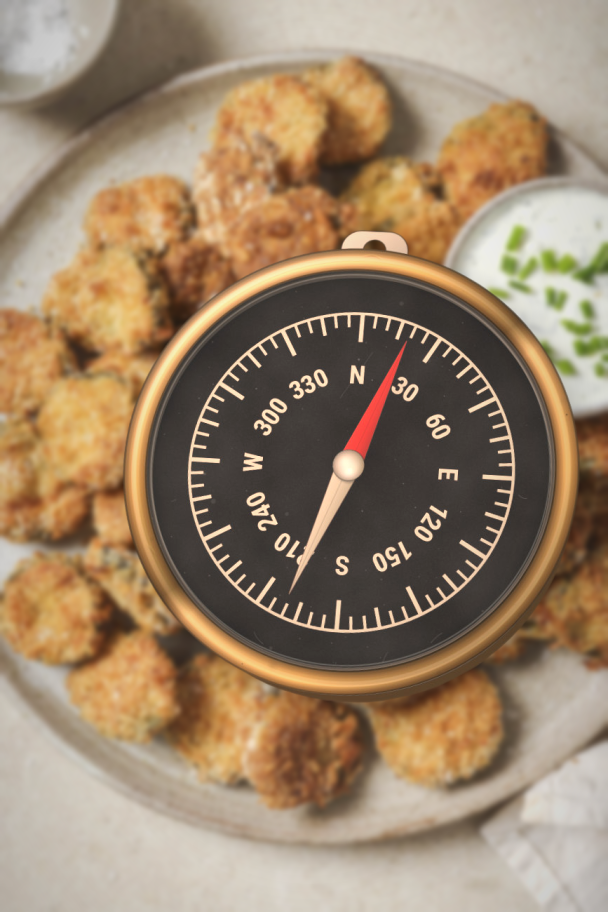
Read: 20 °
